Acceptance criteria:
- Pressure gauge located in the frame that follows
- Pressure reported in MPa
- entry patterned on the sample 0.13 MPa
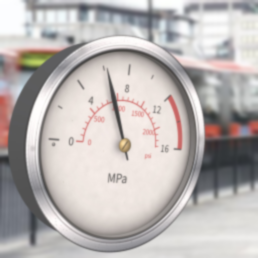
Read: 6 MPa
